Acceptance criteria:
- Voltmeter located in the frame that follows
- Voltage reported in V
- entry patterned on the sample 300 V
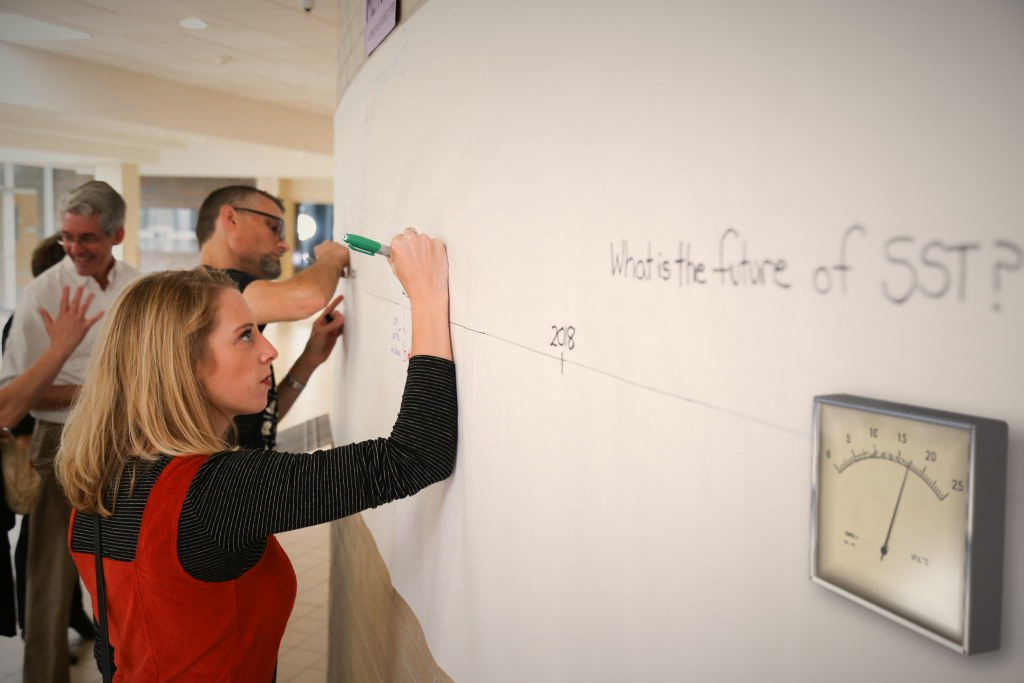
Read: 17.5 V
